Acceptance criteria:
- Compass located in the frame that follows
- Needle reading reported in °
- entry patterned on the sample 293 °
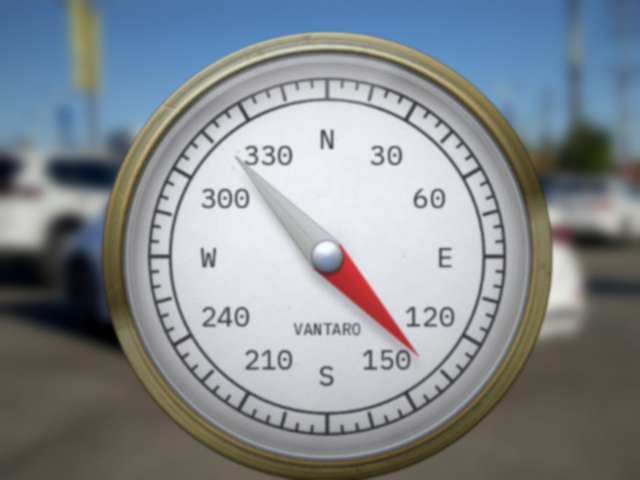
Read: 137.5 °
